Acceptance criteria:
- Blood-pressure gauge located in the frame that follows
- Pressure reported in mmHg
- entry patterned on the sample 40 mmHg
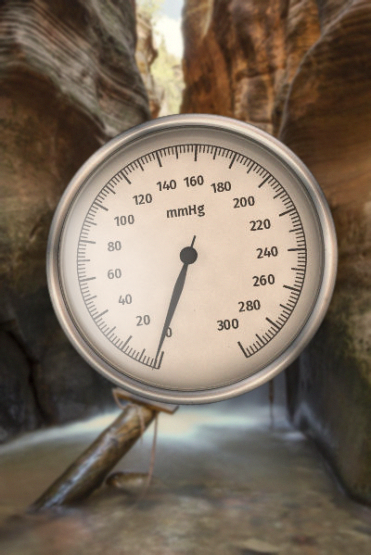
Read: 2 mmHg
